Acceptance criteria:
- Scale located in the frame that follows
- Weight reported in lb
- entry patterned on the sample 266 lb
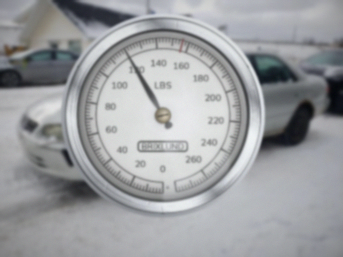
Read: 120 lb
